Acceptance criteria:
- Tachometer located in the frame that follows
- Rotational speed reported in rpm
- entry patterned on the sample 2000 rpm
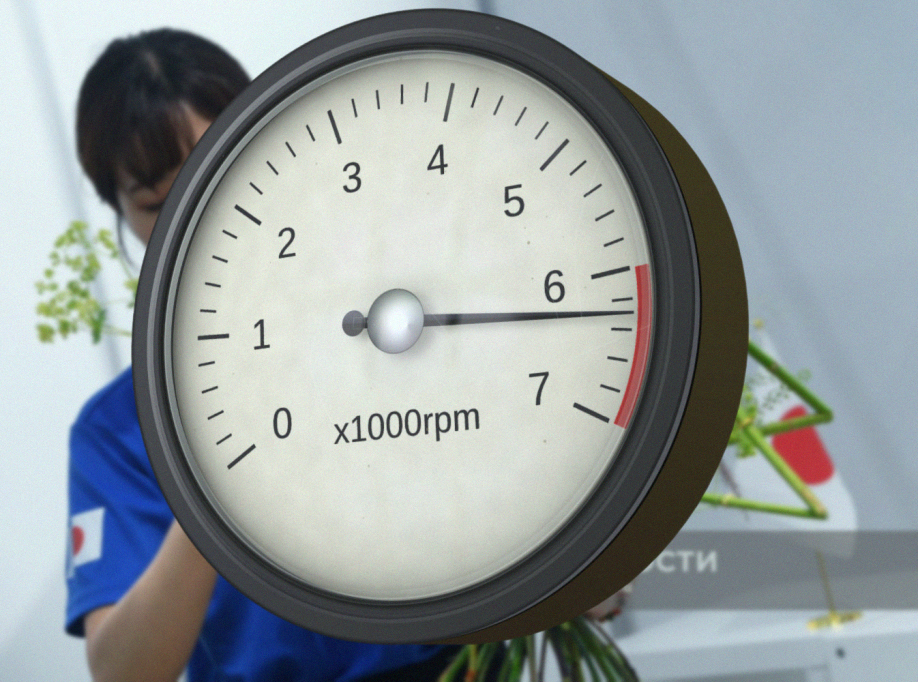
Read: 6300 rpm
